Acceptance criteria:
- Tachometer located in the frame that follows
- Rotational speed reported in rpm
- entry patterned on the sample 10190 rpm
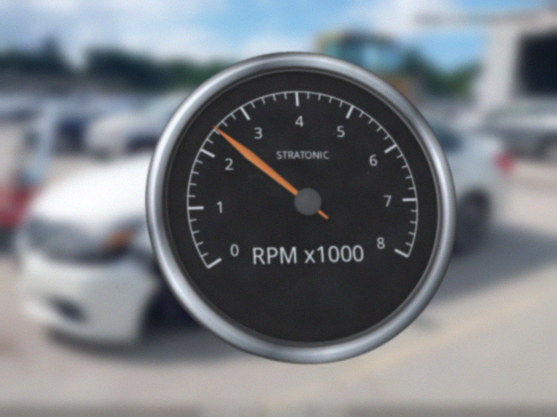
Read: 2400 rpm
